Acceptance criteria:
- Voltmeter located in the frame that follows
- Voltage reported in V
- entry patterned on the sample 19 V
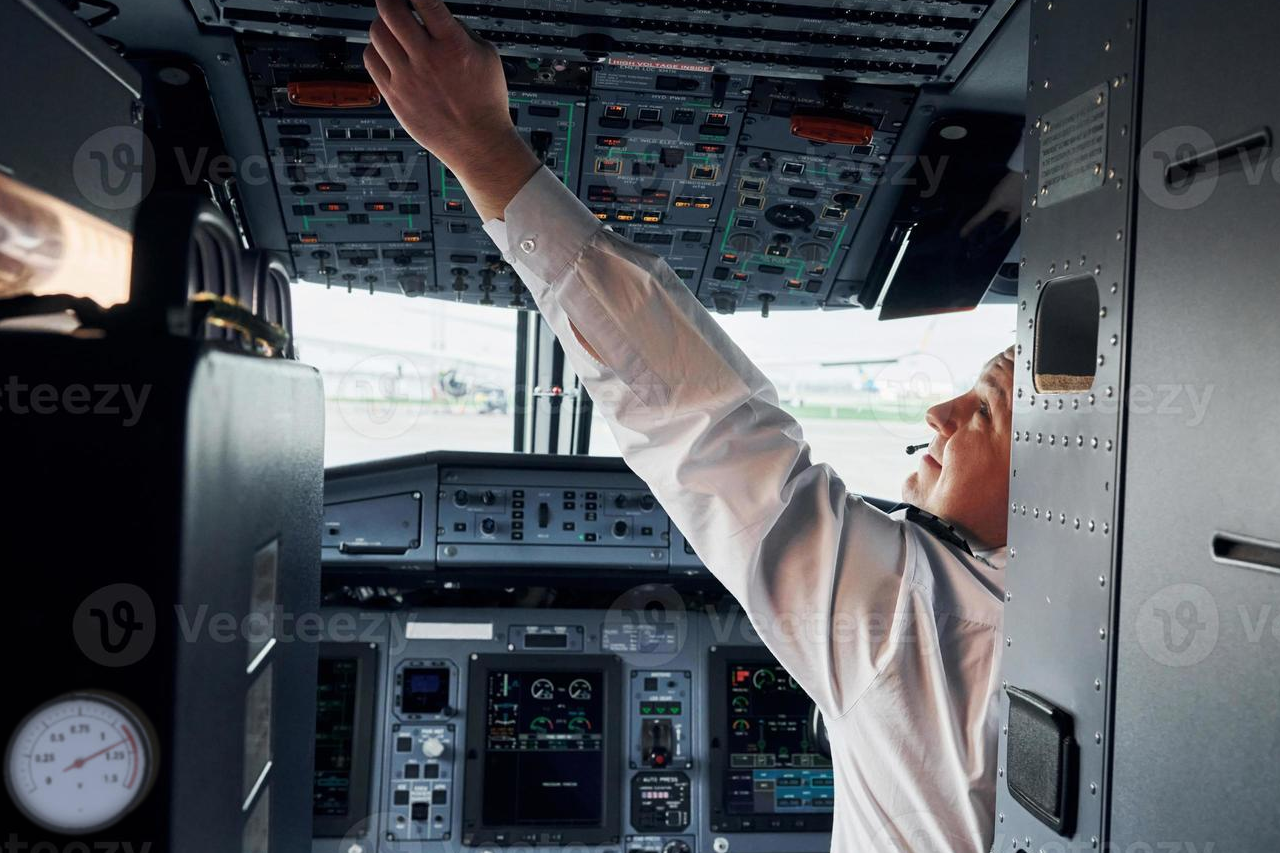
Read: 1.15 V
